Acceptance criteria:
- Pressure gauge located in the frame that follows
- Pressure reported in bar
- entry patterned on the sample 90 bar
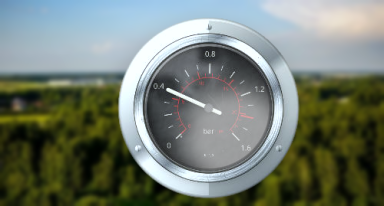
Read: 0.4 bar
